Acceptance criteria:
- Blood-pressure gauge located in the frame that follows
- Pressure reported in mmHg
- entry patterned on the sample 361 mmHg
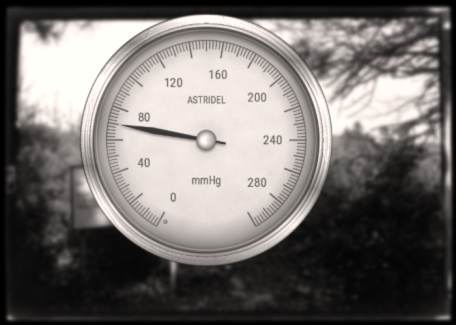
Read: 70 mmHg
